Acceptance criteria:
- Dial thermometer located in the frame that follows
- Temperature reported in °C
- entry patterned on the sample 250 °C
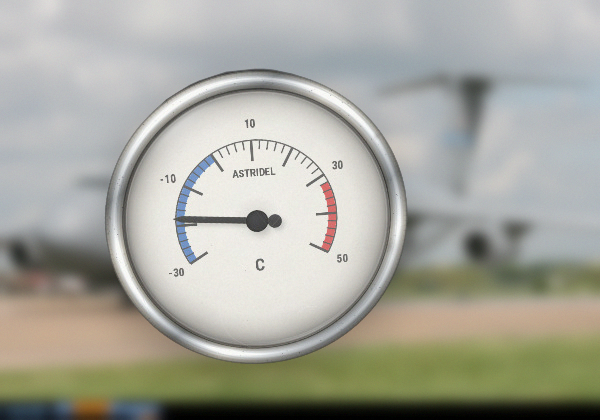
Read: -18 °C
